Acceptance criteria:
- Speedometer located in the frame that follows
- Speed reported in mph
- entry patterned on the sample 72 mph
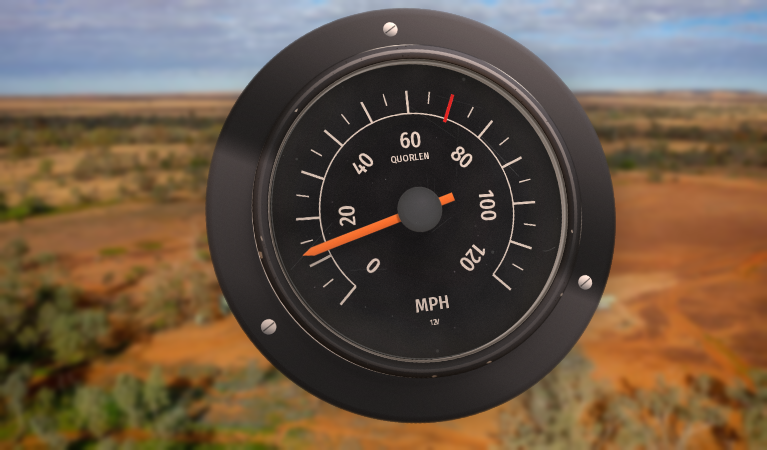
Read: 12.5 mph
